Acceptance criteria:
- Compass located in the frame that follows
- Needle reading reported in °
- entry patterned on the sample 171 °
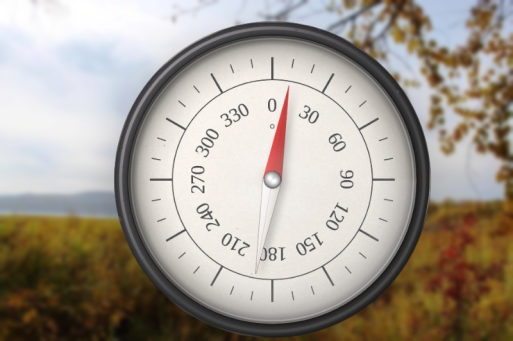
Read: 10 °
